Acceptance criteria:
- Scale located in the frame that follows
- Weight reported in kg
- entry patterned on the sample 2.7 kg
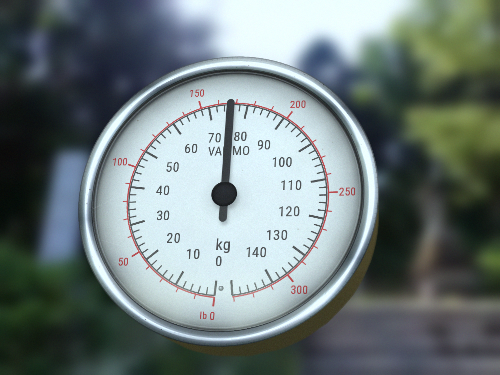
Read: 76 kg
